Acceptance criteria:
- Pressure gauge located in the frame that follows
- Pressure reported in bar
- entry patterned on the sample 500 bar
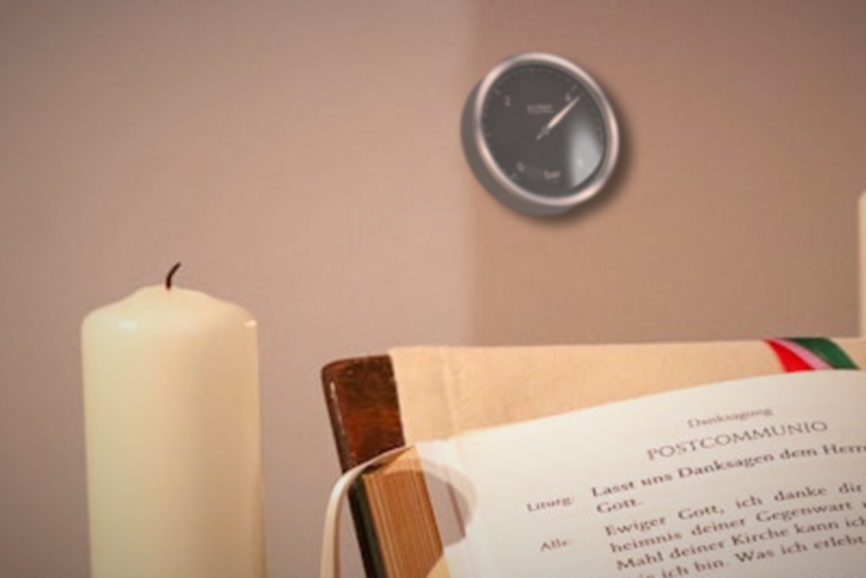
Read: 4.2 bar
